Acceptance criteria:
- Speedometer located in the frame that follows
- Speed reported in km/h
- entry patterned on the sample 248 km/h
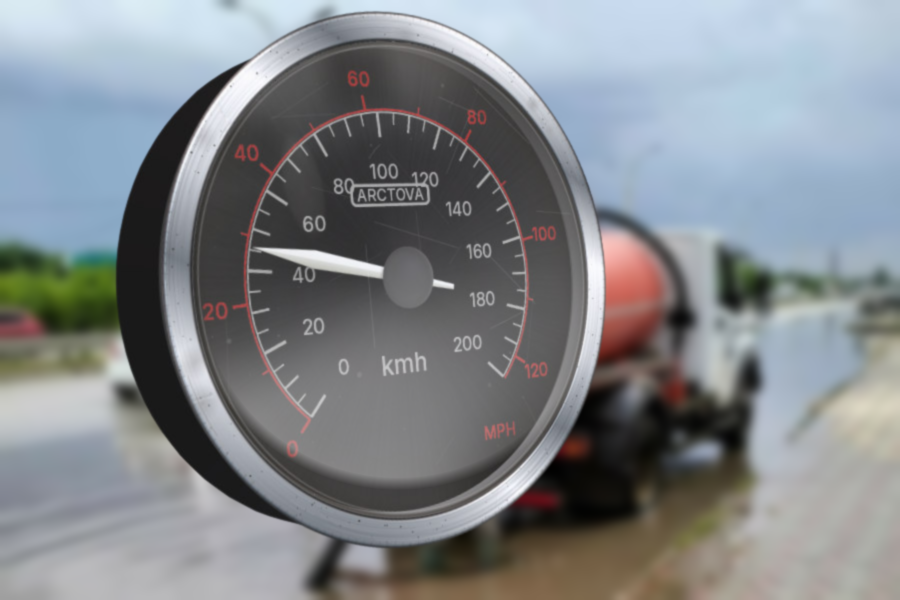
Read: 45 km/h
